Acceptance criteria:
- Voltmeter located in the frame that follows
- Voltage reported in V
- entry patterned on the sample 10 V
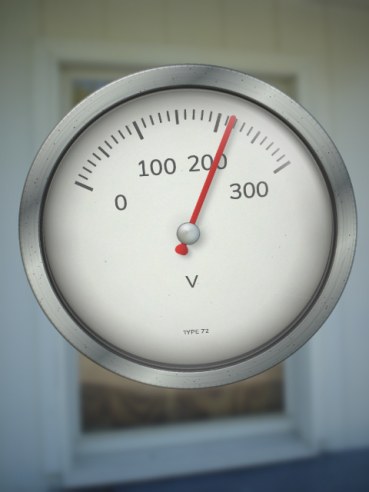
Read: 215 V
